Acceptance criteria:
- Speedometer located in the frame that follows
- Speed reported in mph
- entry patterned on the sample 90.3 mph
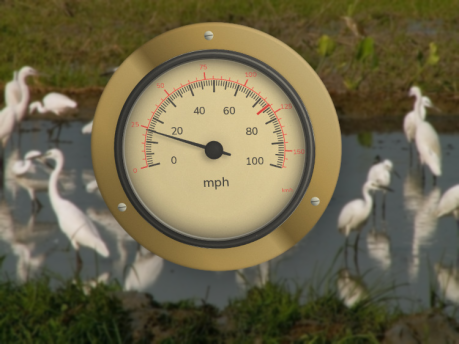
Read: 15 mph
